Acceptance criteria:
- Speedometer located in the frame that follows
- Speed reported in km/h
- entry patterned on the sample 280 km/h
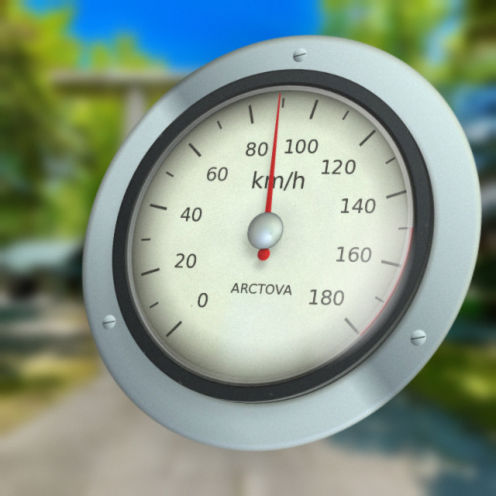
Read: 90 km/h
